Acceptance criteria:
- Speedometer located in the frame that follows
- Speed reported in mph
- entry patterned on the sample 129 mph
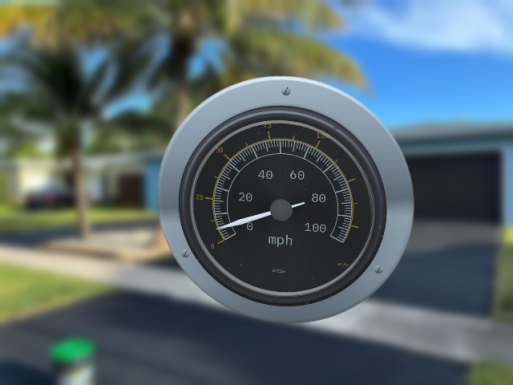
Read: 5 mph
